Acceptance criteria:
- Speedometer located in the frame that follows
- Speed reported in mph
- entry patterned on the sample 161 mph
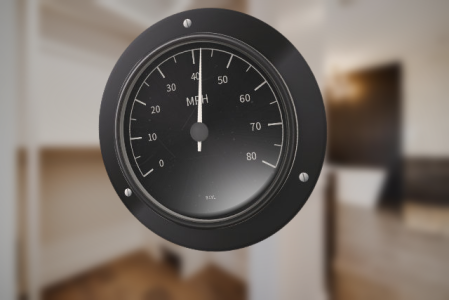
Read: 42.5 mph
